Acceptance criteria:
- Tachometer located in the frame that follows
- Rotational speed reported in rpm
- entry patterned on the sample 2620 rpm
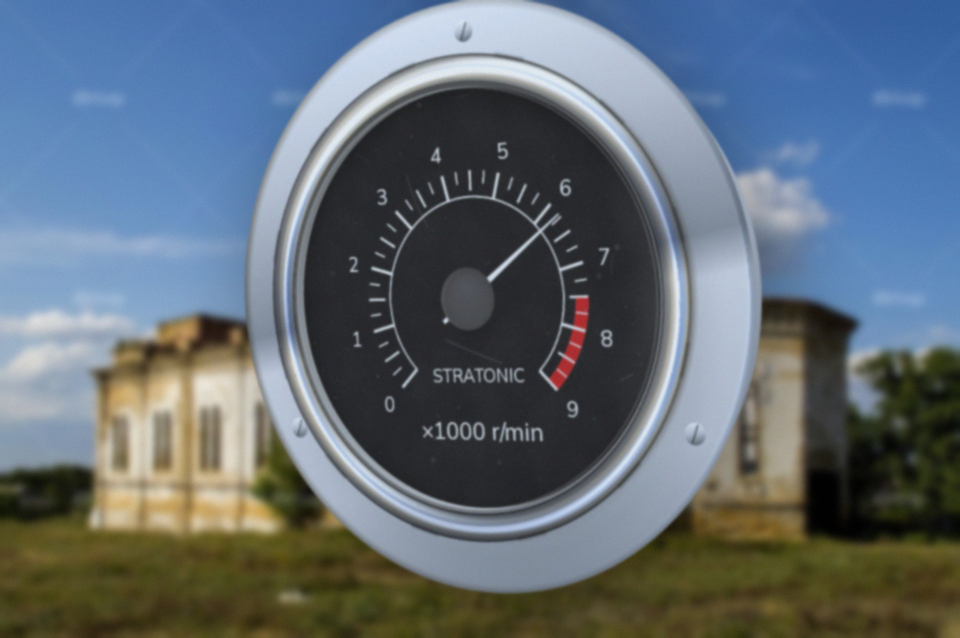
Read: 6250 rpm
